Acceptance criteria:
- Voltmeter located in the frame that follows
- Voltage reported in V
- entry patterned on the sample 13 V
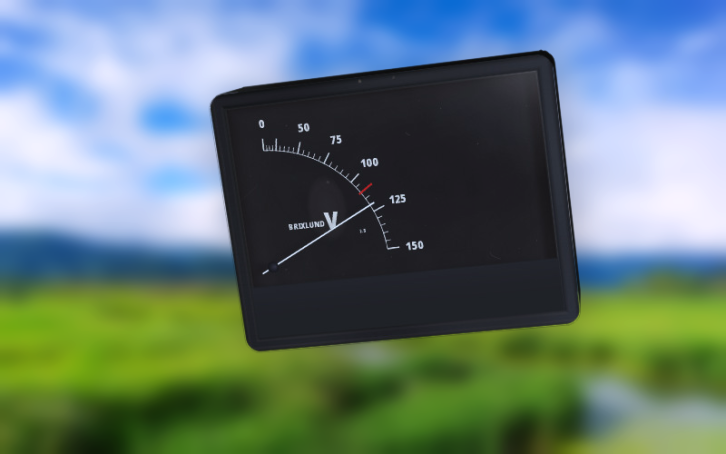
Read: 120 V
